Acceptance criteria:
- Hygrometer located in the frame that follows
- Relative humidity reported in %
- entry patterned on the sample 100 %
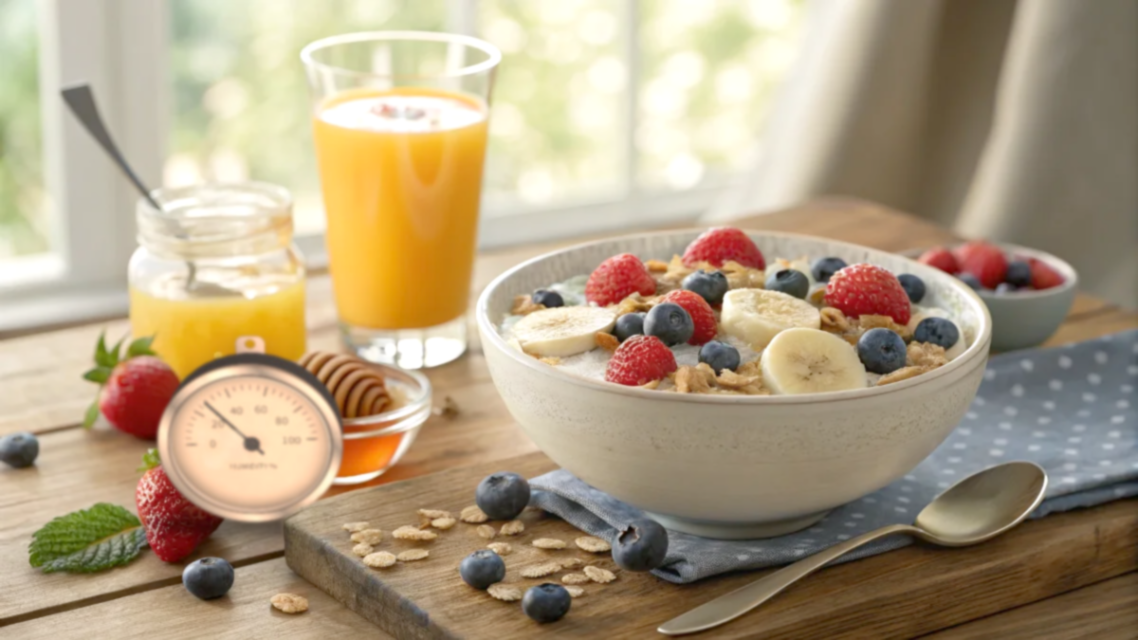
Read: 28 %
